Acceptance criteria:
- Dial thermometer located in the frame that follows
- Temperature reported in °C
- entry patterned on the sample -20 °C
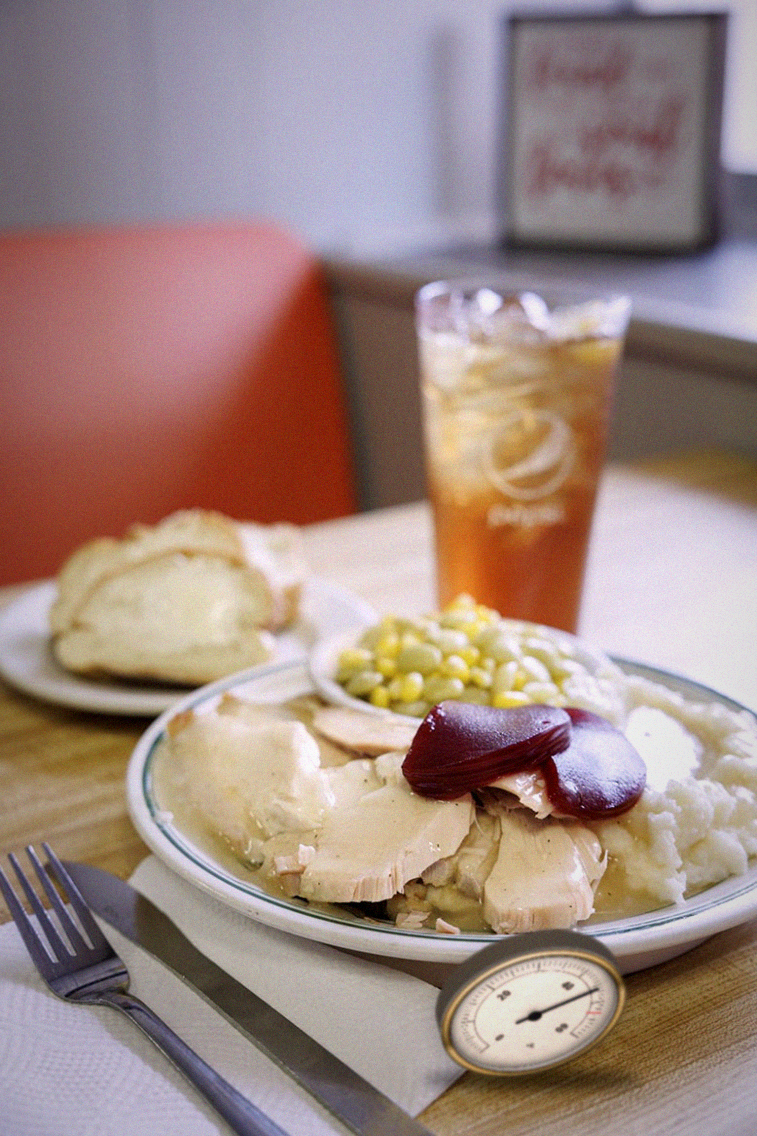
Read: 45 °C
